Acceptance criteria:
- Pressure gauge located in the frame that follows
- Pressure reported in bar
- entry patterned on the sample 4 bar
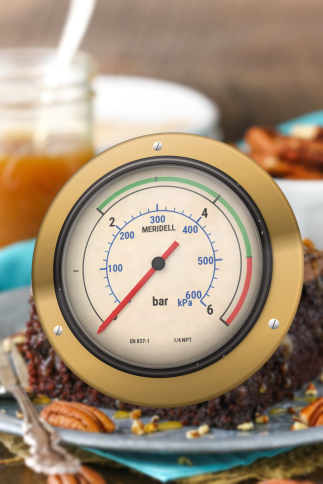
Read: 0 bar
